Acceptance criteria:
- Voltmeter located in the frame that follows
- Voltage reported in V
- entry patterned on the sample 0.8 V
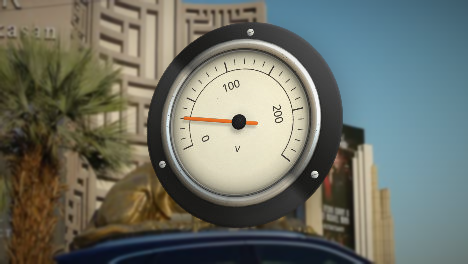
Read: 30 V
